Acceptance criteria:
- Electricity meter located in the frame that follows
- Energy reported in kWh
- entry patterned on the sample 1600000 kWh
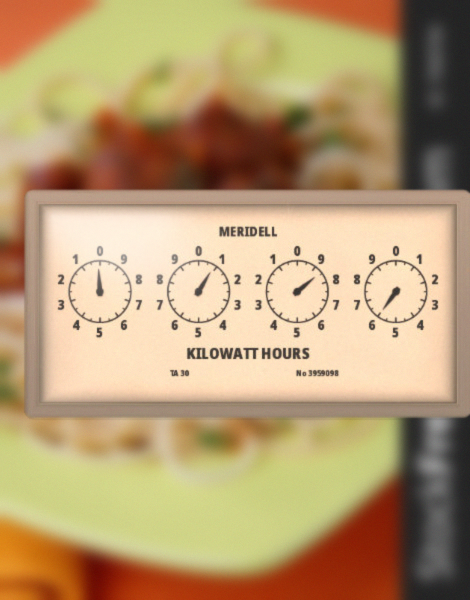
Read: 86 kWh
